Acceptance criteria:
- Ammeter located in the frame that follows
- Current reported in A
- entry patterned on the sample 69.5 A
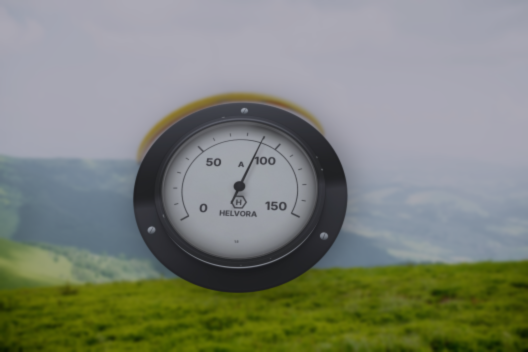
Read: 90 A
